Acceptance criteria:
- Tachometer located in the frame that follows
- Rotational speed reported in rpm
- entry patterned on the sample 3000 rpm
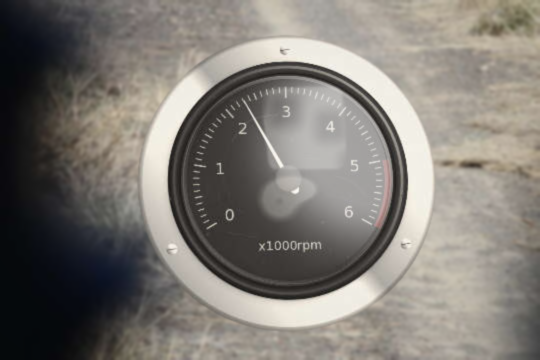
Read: 2300 rpm
